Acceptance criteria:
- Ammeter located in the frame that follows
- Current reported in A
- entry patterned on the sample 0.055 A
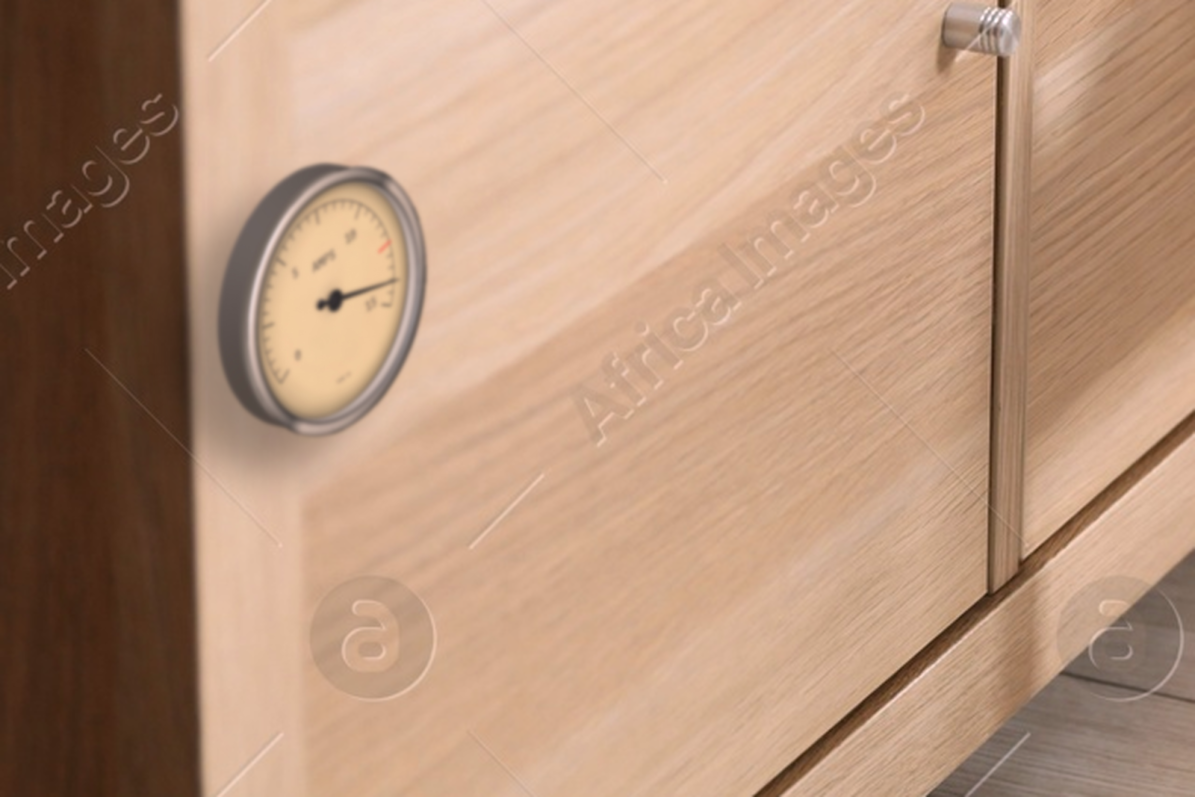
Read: 14 A
